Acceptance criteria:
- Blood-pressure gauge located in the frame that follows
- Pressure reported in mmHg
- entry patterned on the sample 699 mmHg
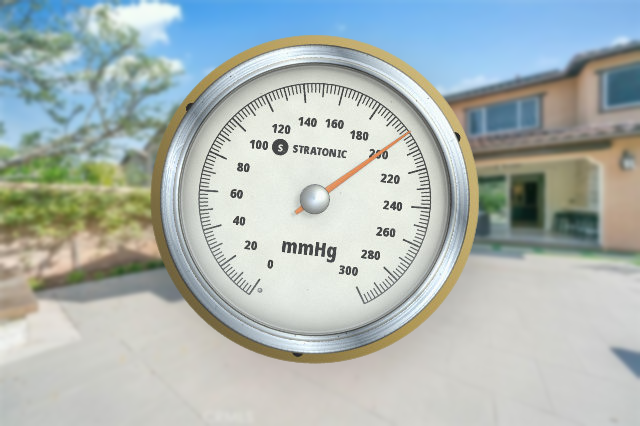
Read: 200 mmHg
